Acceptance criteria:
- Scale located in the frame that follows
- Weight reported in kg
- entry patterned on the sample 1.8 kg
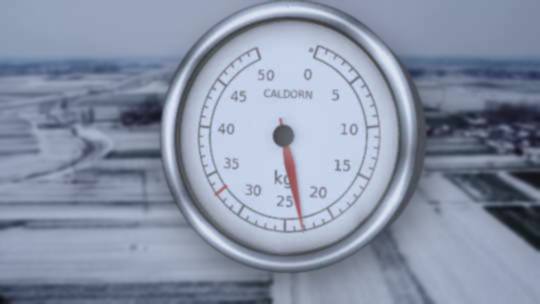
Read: 23 kg
